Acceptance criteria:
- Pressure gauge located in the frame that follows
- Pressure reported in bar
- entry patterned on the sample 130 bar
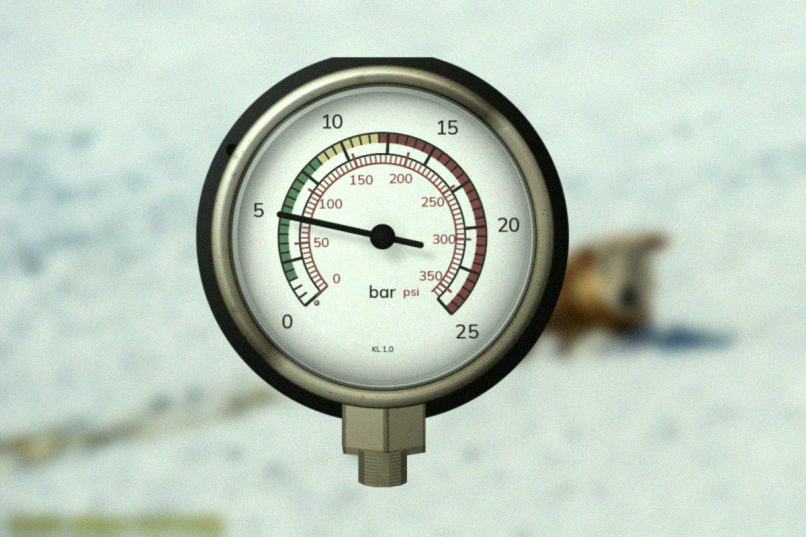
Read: 5 bar
